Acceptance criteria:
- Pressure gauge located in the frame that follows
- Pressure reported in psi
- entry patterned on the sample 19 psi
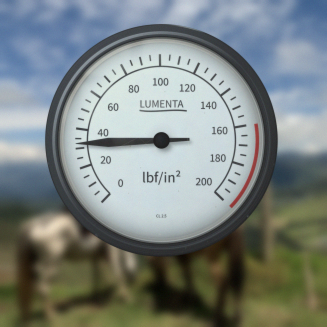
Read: 32.5 psi
